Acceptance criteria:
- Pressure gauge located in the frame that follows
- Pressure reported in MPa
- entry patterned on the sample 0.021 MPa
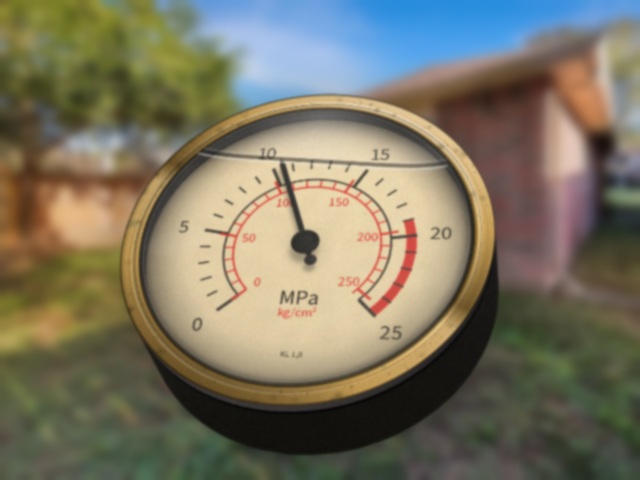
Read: 10.5 MPa
